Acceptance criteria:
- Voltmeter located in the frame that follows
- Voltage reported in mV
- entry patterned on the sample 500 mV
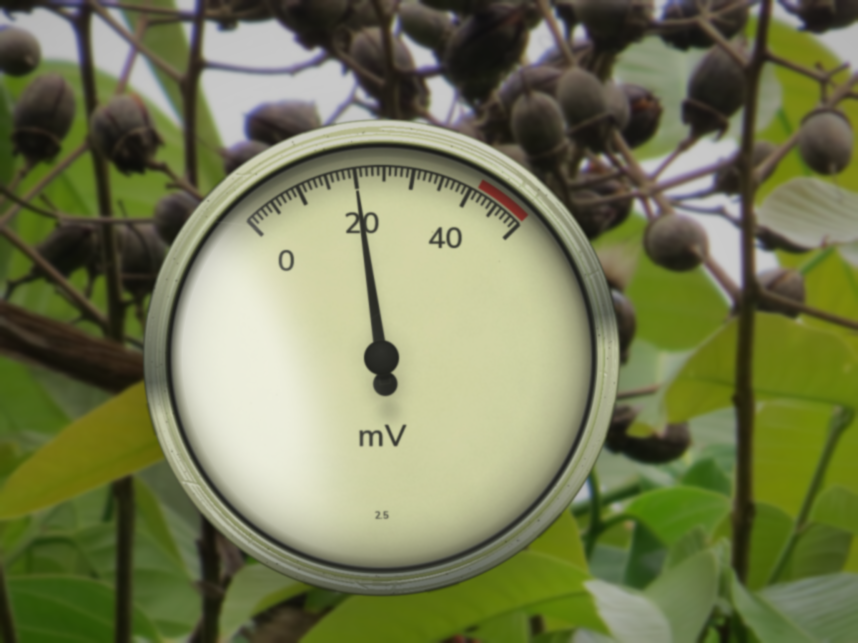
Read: 20 mV
